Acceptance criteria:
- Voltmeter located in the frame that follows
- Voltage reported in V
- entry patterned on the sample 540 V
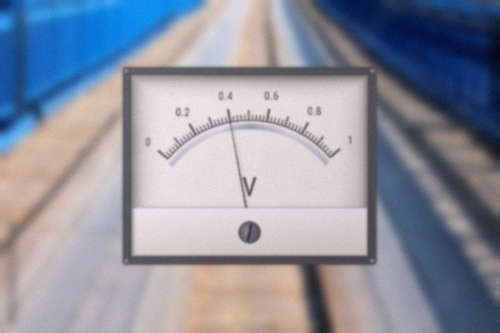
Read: 0.4 V
